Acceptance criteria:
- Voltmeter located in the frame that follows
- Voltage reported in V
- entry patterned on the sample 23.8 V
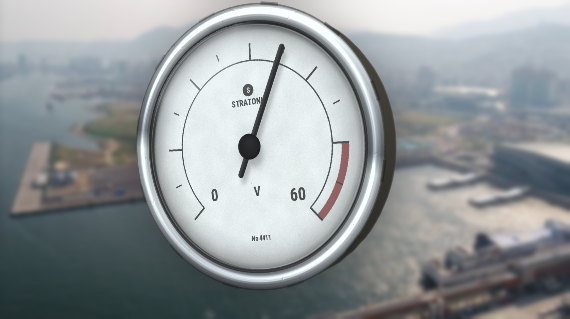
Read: 35 V
